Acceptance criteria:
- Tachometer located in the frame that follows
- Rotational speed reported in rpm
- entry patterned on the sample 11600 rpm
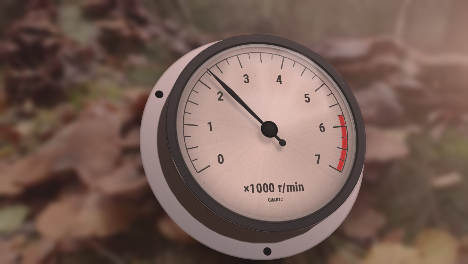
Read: 2250 rpm
